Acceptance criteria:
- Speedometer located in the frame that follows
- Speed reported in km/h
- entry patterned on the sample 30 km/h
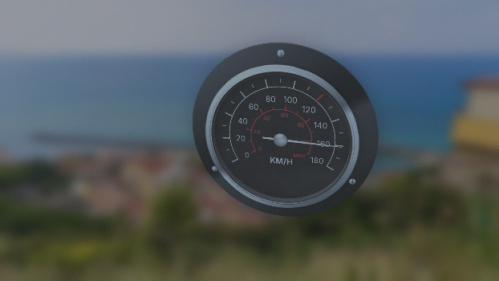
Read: 160 km/h
